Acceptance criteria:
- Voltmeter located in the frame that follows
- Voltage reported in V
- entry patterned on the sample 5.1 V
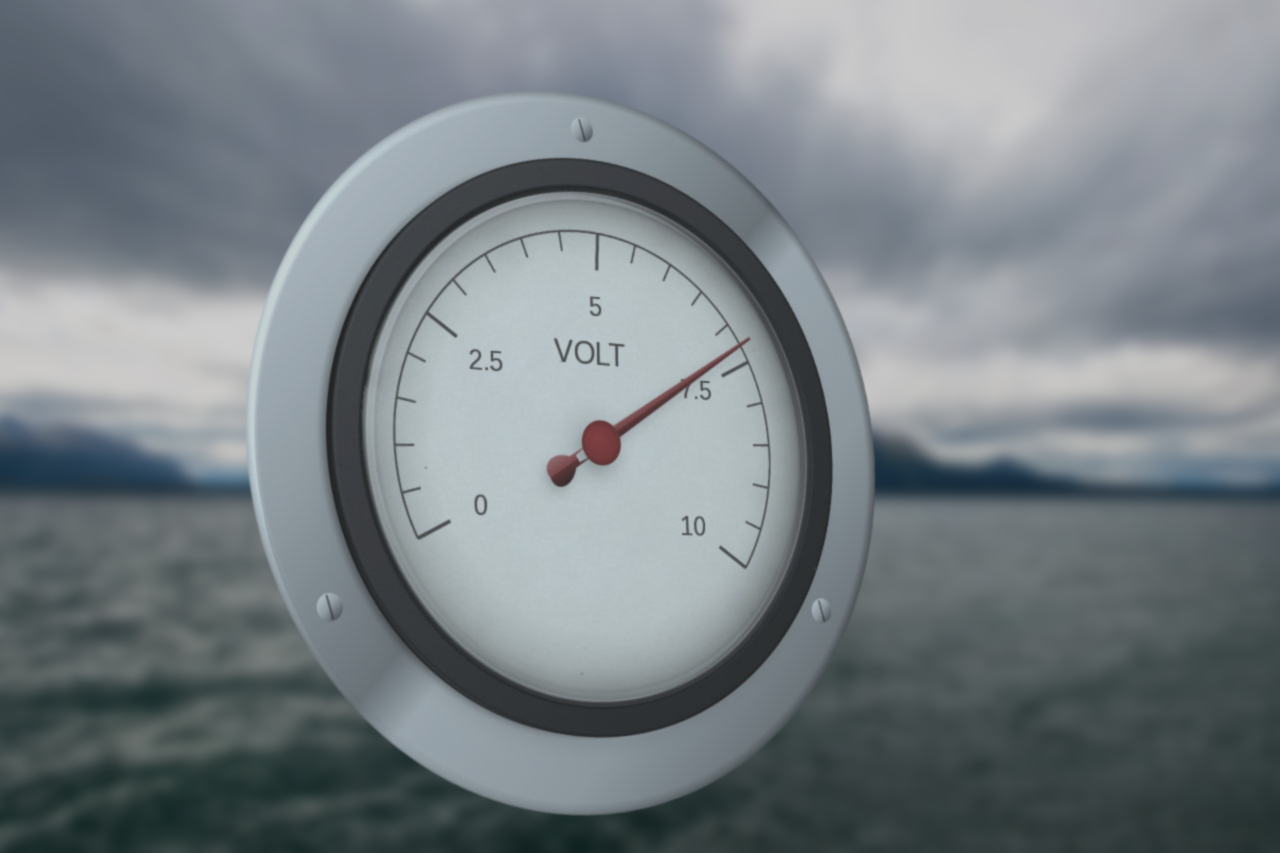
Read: 7.25 V
